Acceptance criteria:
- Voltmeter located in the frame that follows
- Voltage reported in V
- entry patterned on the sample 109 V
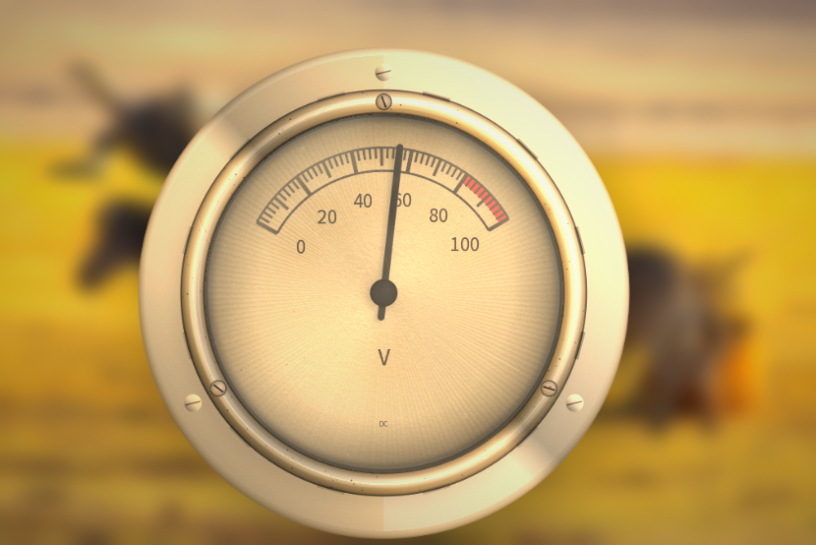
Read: 56 V
